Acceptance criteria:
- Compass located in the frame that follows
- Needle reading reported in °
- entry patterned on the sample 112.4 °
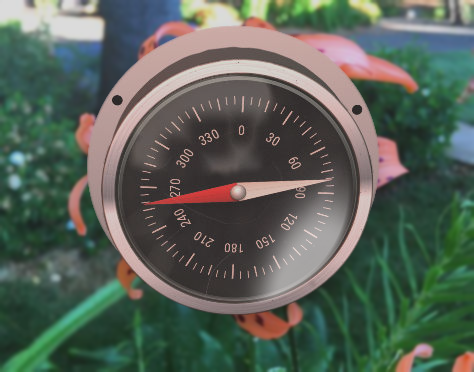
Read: 260 °
